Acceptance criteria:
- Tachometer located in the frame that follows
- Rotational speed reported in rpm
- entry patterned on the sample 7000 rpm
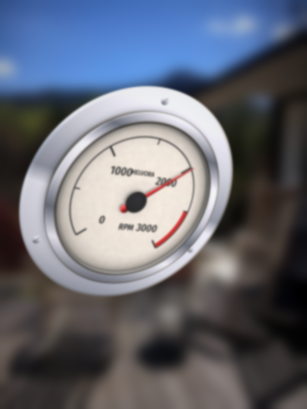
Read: 2000 rpm
